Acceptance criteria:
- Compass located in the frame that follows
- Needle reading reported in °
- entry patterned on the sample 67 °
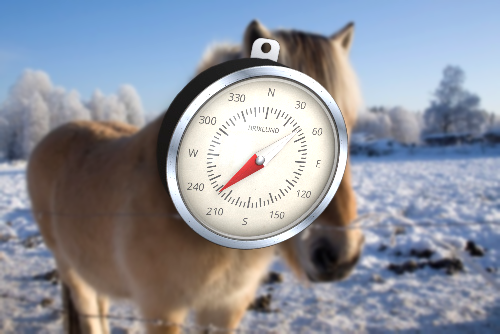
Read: 225 °
